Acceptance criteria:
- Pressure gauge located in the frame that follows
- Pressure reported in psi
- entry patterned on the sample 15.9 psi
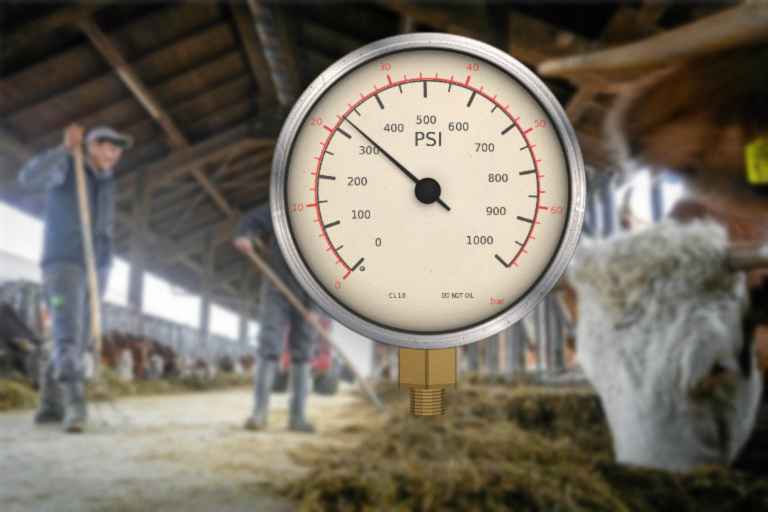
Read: 325 psi
